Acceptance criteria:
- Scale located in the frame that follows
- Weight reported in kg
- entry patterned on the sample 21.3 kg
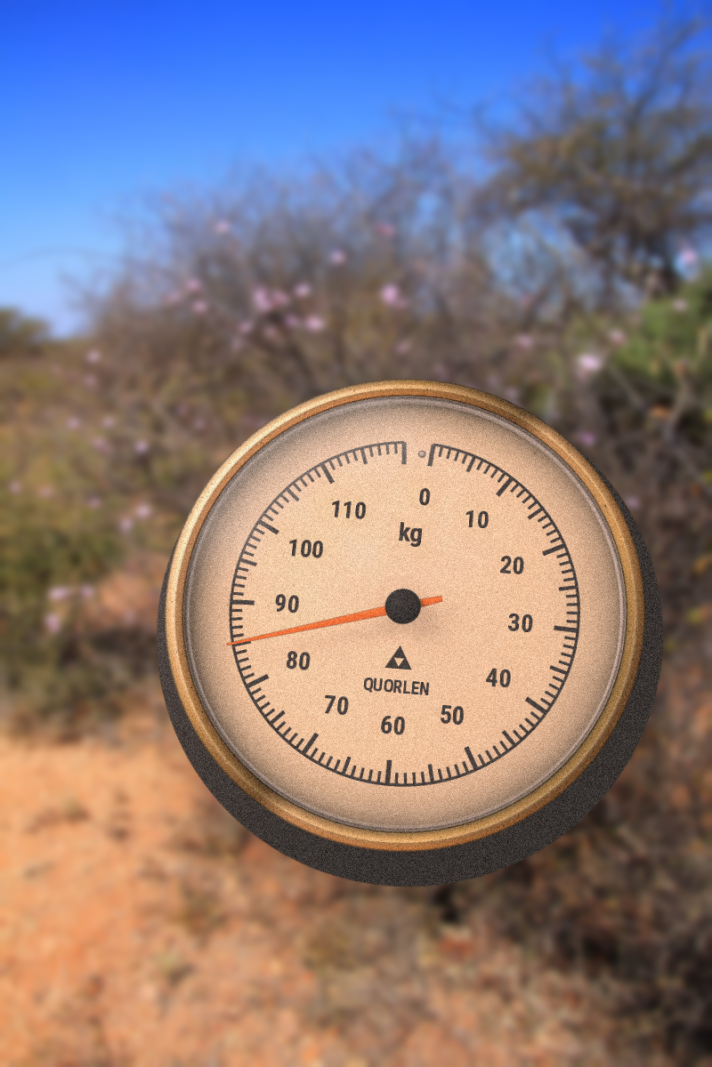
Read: 85 kg
